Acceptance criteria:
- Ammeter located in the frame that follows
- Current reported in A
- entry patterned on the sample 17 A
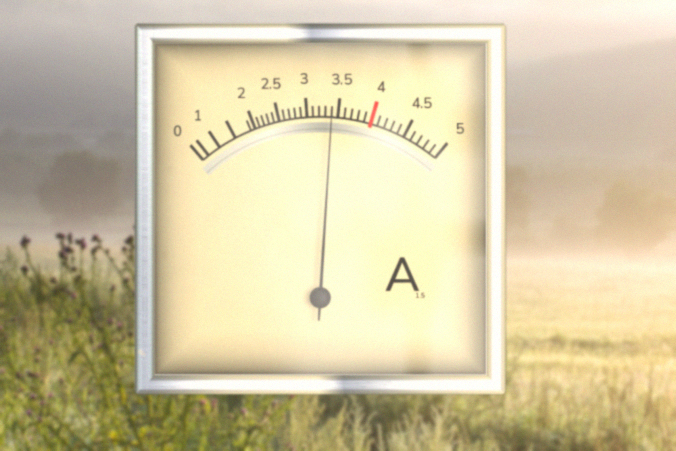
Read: 3.4 A
